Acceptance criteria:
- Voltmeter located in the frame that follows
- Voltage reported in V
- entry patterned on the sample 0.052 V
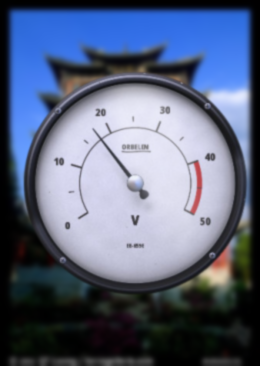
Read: 17.5 V
